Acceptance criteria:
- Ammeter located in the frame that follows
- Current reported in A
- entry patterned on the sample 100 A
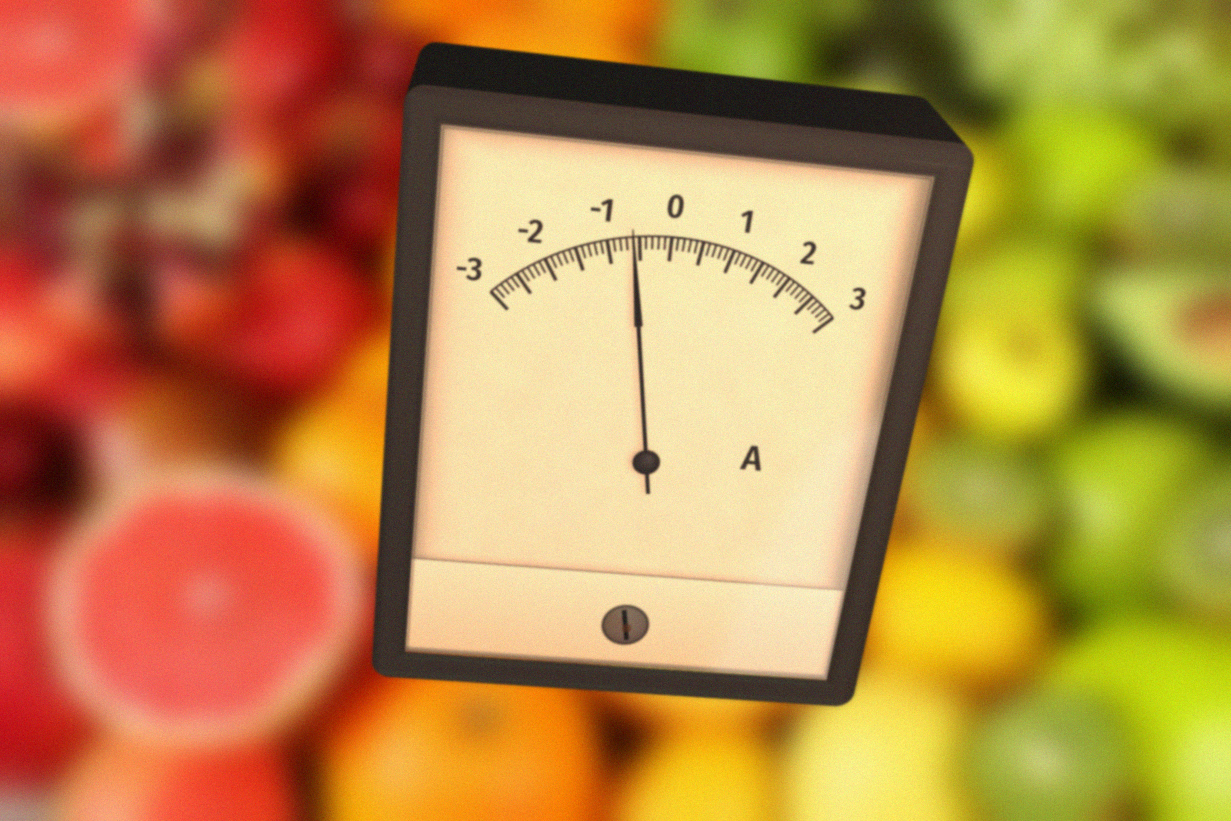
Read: -0.6 A
